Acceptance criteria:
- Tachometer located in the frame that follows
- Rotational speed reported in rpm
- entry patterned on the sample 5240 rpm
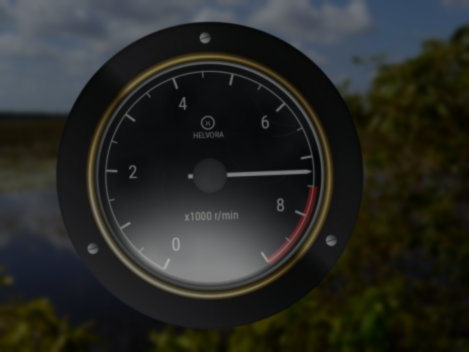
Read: 7250 rpm
